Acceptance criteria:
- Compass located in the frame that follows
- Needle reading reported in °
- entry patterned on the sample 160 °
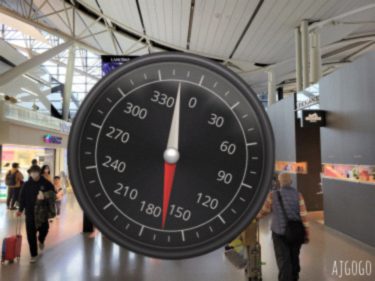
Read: 165 °
